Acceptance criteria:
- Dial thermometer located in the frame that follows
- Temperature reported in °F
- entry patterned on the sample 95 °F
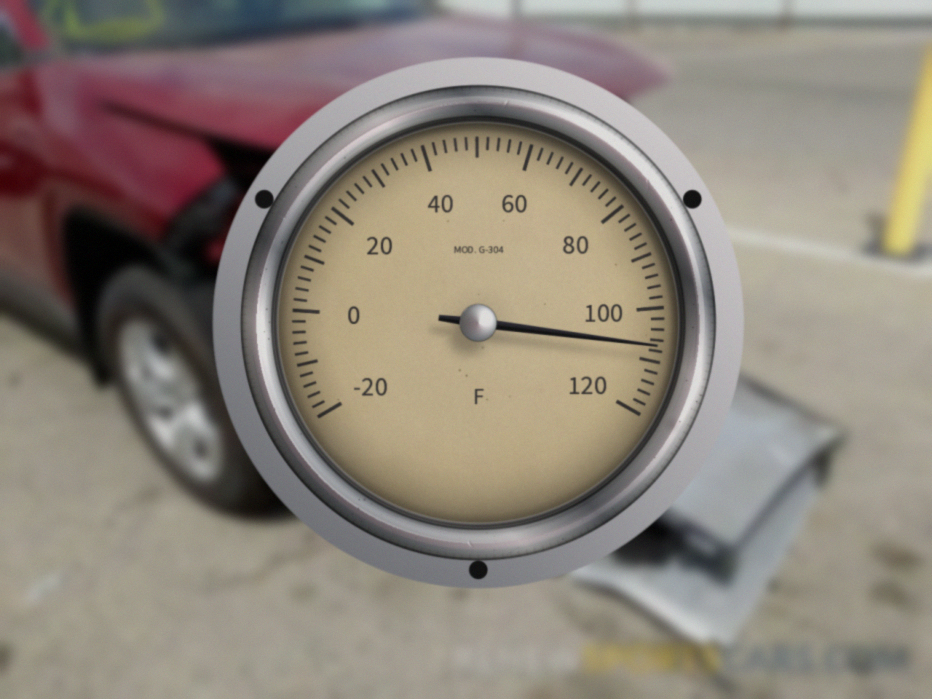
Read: 107 °F
